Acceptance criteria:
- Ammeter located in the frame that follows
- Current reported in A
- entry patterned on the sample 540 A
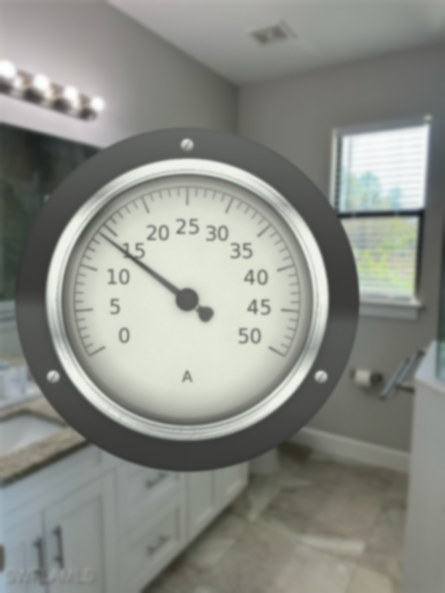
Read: 14 A
